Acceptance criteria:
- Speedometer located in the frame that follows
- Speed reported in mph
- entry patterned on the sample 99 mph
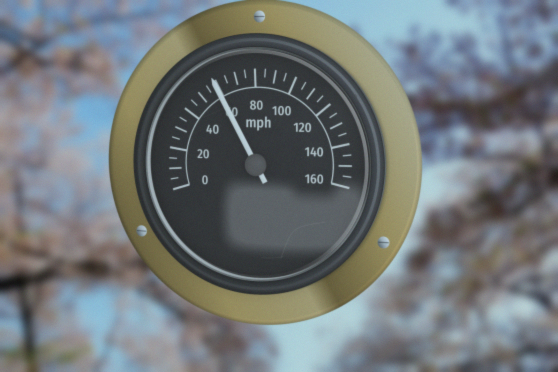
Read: 60 mph
